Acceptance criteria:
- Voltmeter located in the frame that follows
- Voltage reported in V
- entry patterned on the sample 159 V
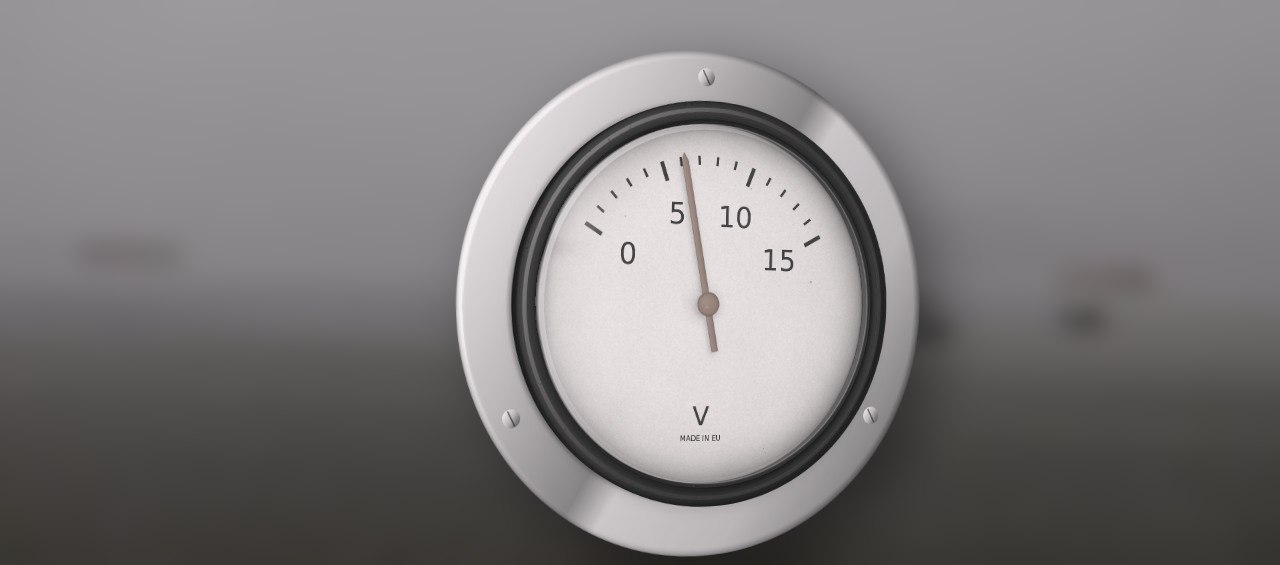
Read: 6 V
